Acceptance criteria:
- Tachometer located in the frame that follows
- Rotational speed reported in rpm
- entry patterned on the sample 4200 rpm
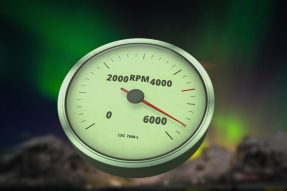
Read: 5600 rpm
